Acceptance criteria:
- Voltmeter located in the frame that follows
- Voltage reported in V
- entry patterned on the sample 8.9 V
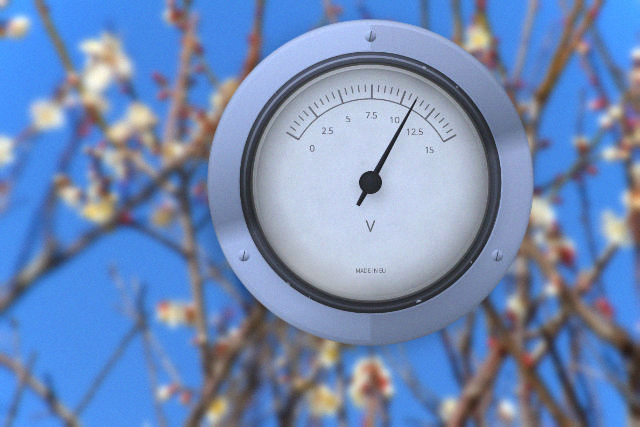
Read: 11 V
